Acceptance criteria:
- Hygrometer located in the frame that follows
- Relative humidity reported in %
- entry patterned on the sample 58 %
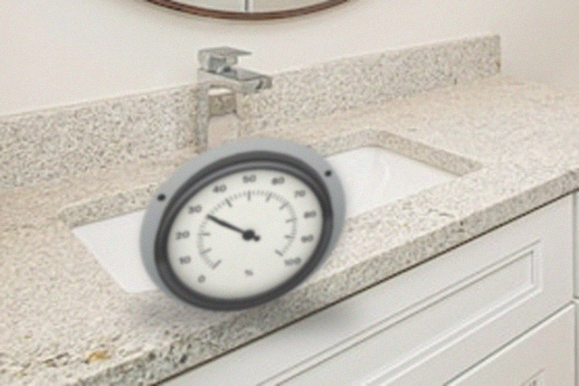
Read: 30 %
